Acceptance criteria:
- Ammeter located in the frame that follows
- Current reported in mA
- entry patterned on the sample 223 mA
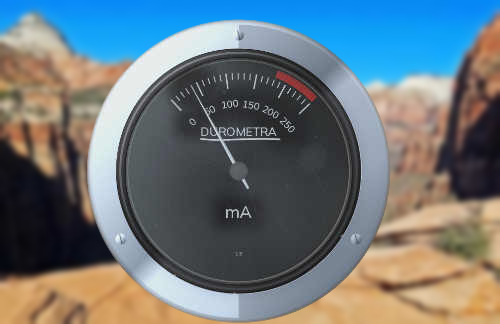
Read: 40 mA
